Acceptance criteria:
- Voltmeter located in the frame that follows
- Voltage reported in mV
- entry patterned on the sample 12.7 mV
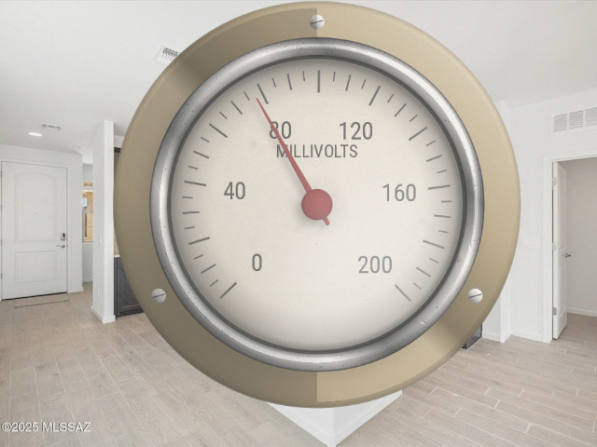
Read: 77.5 mV
